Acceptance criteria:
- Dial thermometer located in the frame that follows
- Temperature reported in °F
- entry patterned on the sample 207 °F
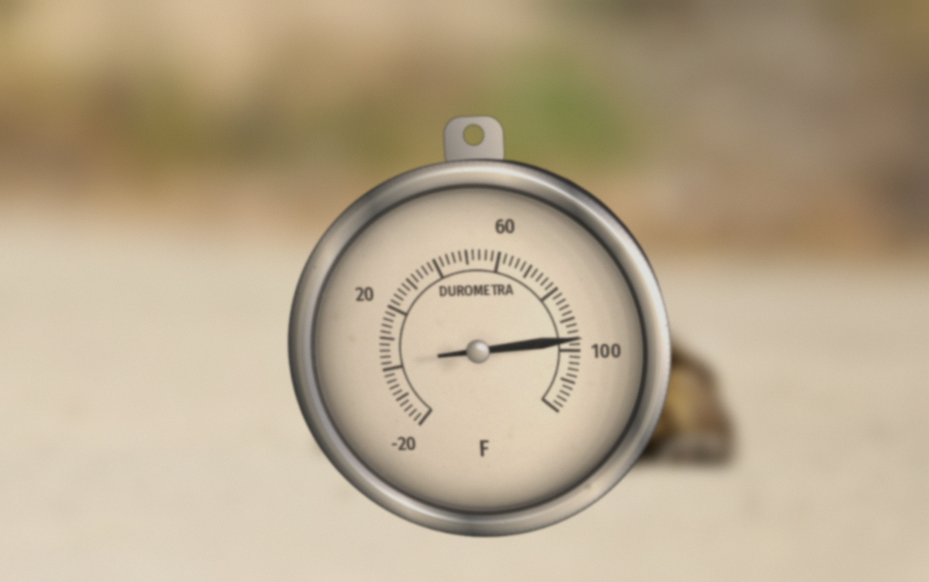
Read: 96 °F
